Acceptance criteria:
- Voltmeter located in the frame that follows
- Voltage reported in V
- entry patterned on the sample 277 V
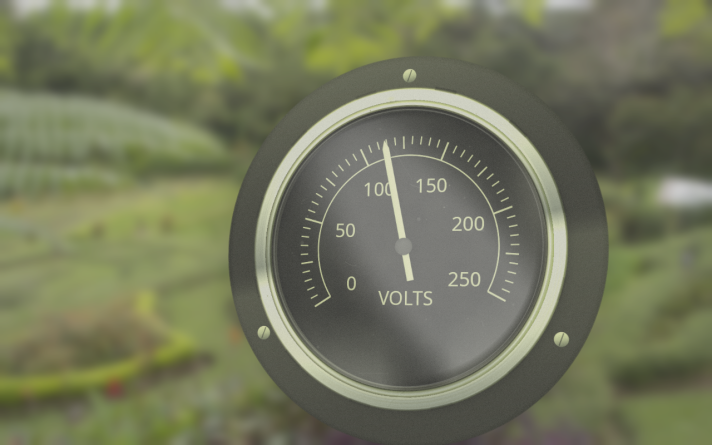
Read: 115 V
